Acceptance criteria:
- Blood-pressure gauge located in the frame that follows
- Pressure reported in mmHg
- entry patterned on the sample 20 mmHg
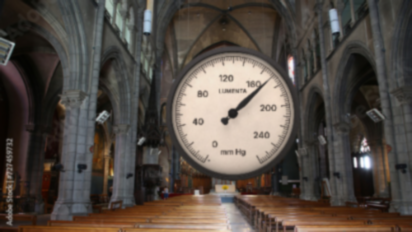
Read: 170 mmHg
